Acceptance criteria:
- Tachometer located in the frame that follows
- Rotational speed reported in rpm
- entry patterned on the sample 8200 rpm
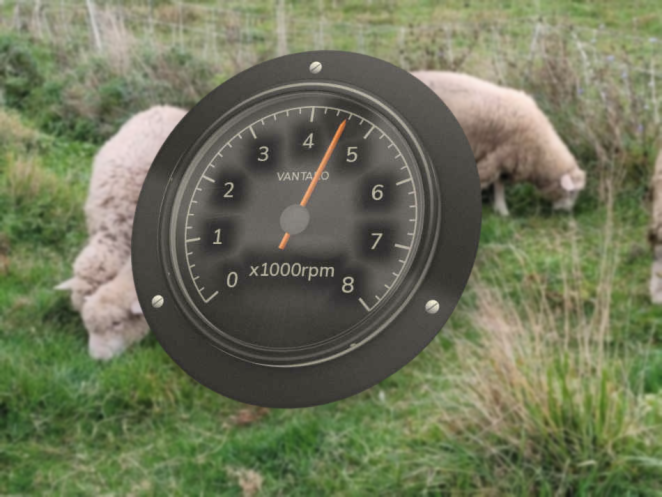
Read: 4600 rpm
